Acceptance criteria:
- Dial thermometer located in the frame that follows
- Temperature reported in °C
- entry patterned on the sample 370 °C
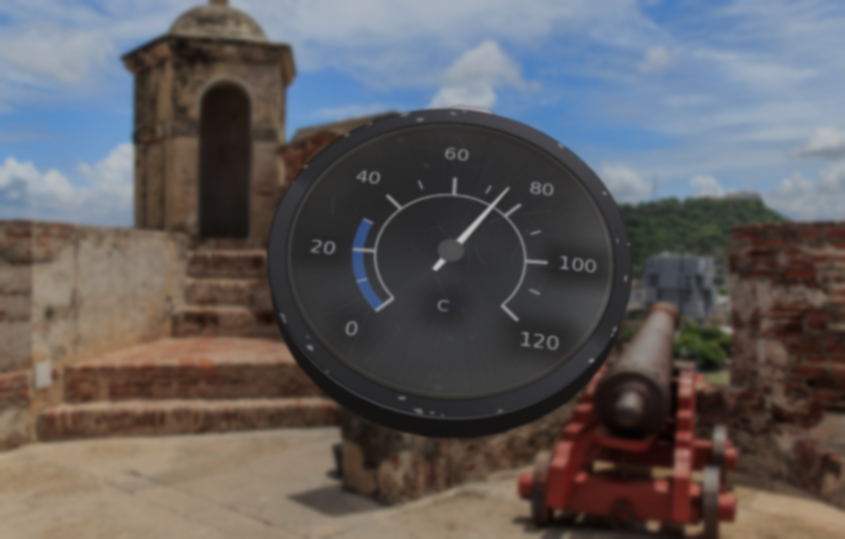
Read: 75 °C
